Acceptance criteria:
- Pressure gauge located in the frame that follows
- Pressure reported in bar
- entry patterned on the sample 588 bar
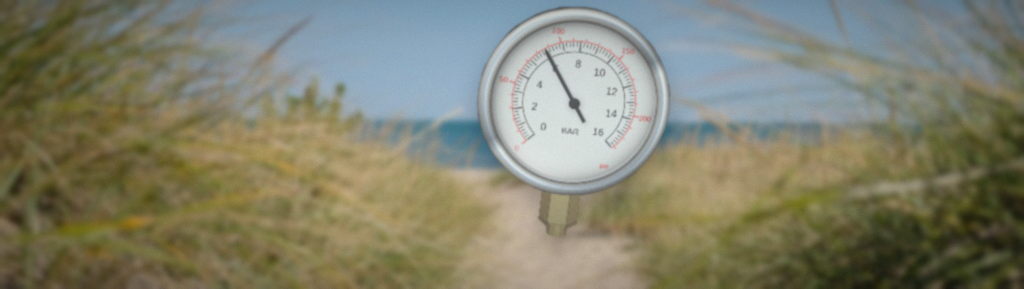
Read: 6 bar
